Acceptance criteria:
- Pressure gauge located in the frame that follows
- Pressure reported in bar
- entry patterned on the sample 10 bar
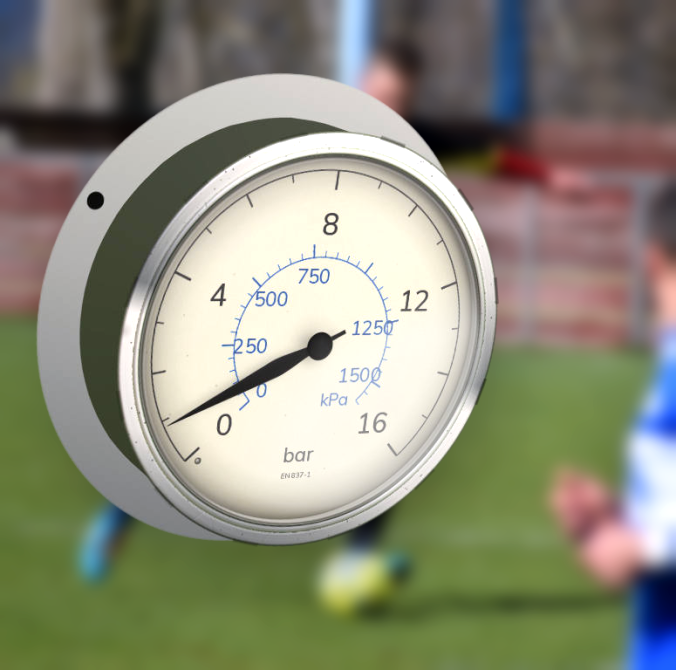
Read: 1 bar
